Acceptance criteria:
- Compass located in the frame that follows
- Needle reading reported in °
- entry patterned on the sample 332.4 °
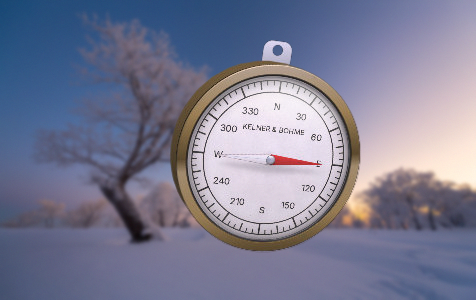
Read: 90 °
